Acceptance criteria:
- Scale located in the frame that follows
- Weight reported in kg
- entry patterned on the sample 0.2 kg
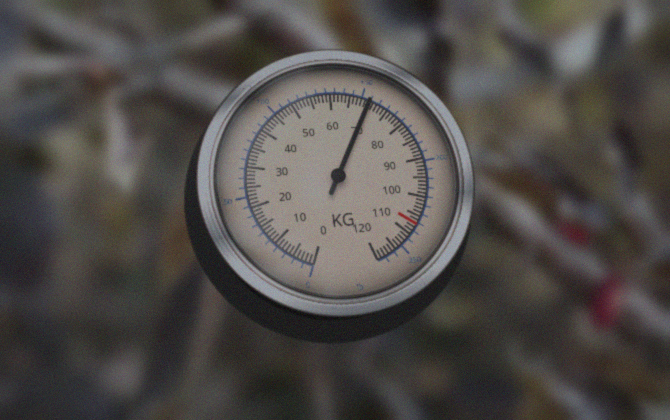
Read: 70 kg
